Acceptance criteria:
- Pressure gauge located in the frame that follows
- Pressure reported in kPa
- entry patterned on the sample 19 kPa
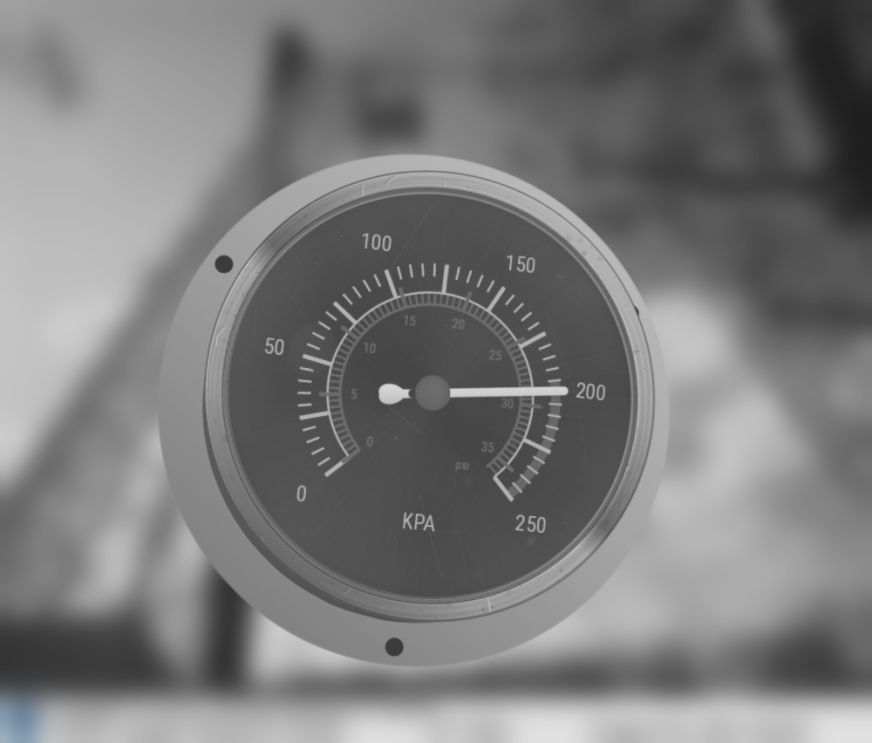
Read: 200 kPa
